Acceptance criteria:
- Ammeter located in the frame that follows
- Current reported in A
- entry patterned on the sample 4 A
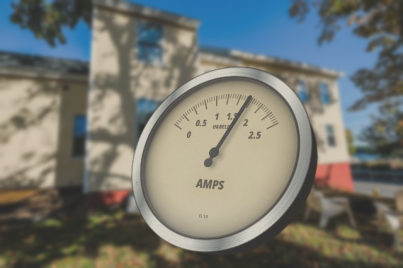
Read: 1.75 A
